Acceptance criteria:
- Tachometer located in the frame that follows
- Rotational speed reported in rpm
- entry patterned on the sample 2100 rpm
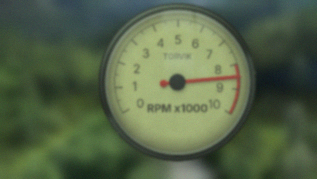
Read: 8500 rpm
